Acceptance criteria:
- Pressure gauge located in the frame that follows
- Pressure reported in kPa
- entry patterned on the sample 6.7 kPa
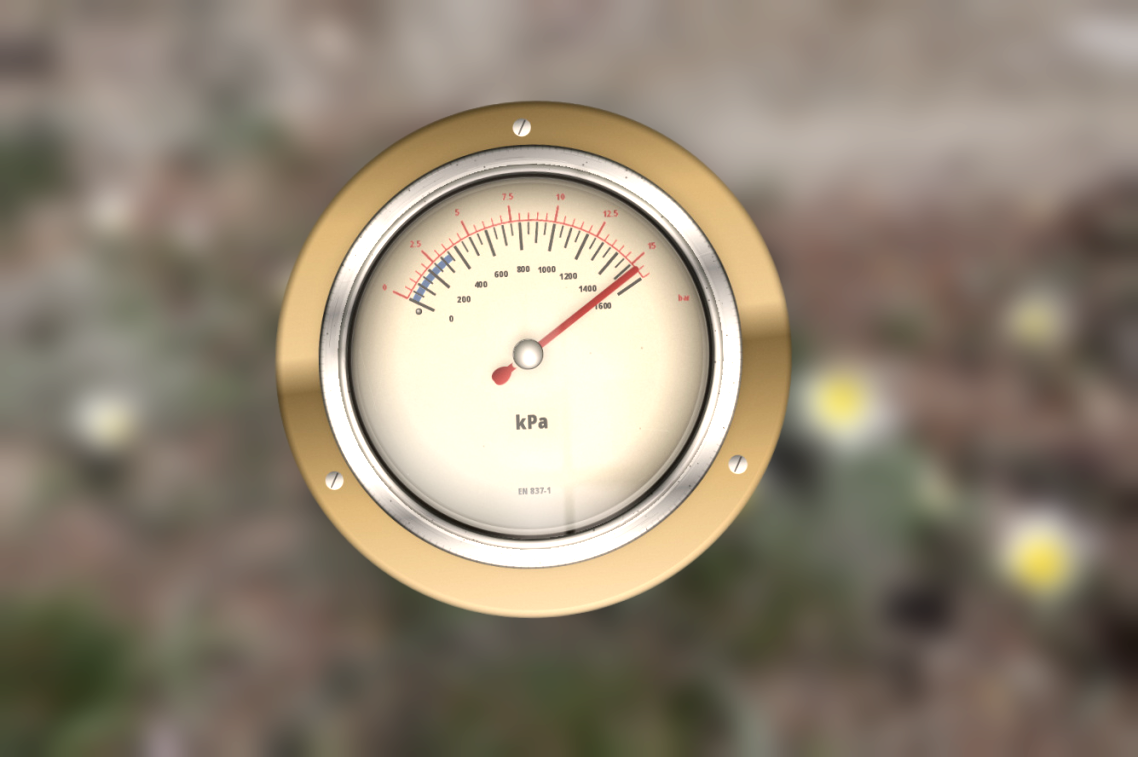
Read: 1550 kPa
